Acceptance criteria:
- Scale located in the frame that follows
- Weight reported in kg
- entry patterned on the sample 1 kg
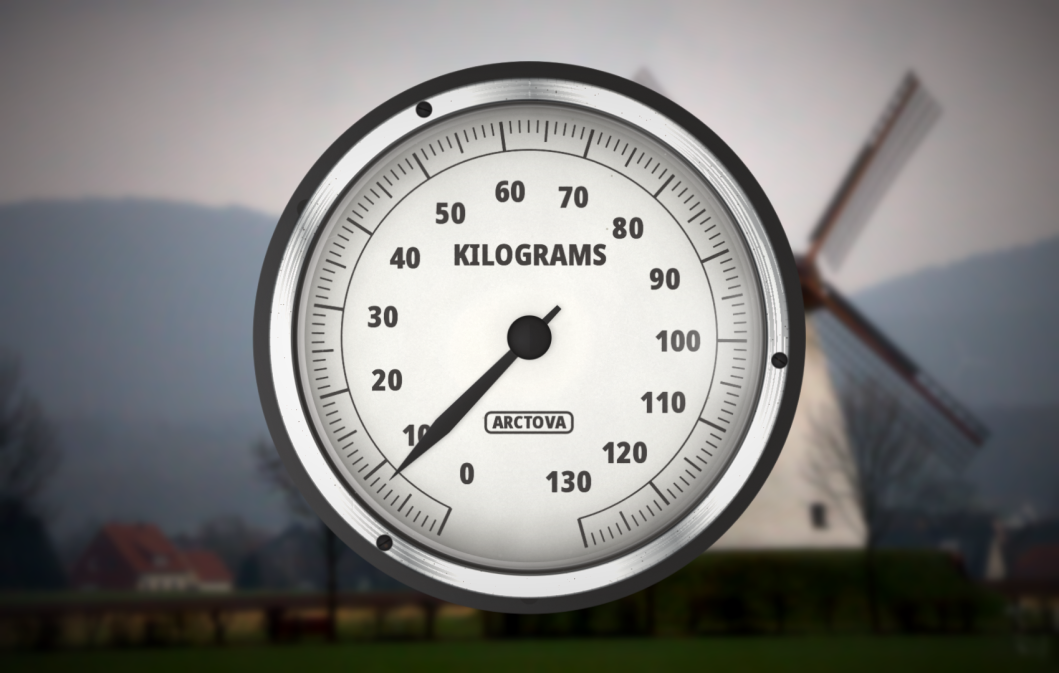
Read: 8 kg
